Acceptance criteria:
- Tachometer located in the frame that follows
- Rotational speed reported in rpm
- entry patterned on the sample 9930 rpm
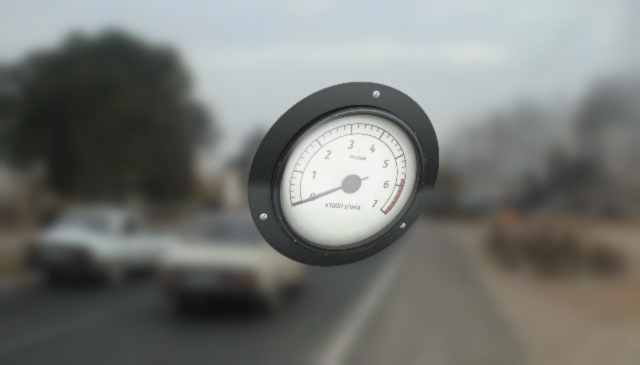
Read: 0 rpm
